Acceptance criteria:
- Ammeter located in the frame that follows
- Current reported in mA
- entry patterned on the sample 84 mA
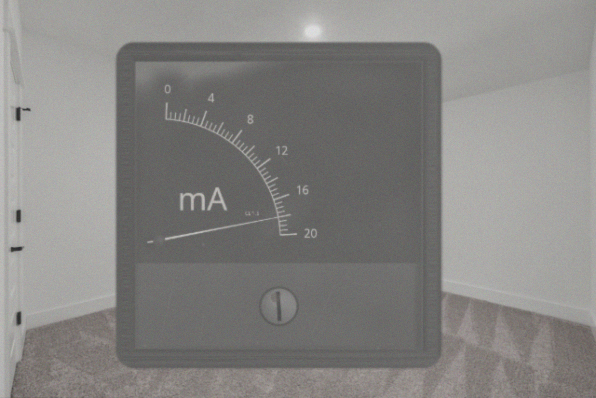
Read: 18 mA
